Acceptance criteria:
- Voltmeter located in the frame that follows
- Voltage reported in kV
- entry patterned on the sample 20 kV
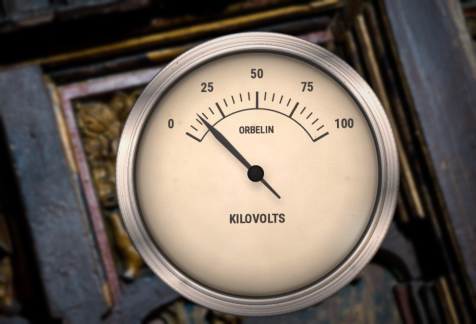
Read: 12.5 kV
